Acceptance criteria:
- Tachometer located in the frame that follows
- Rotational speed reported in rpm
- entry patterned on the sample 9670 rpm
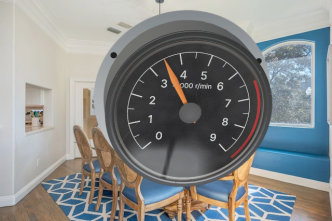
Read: 3500 rpm
